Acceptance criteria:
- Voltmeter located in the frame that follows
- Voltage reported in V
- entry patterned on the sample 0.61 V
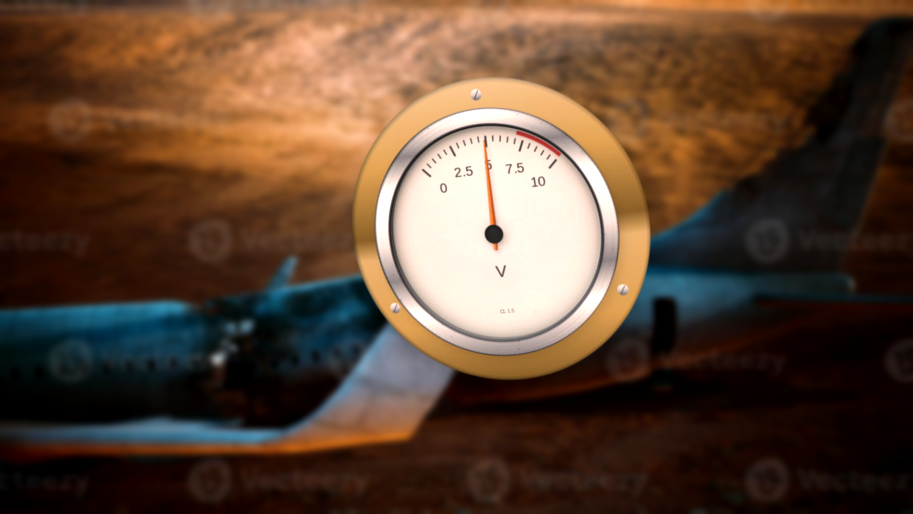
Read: 5 V
